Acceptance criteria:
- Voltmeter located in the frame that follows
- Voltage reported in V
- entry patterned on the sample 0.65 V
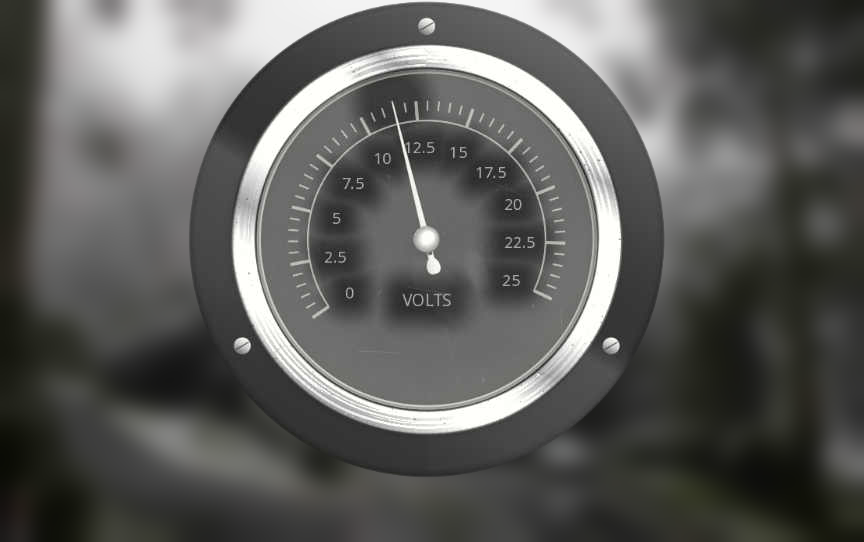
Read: 11.5 V
